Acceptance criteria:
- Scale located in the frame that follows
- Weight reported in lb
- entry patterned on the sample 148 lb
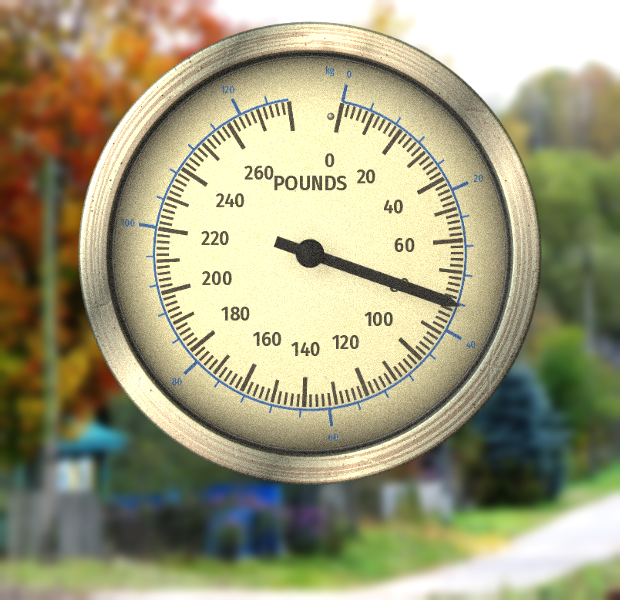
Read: 80 lb
